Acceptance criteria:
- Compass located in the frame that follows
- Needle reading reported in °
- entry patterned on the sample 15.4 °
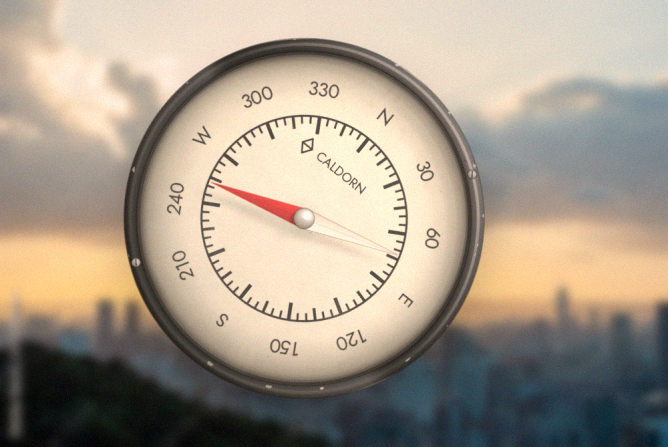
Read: 252.5 °
